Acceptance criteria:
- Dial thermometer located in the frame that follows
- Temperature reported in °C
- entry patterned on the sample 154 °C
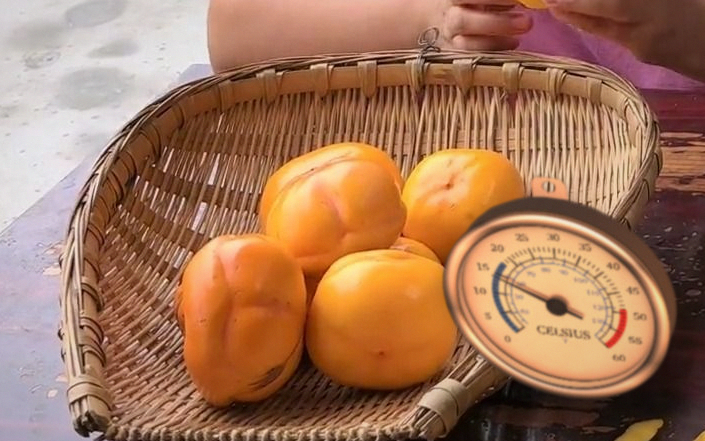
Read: 15 °C
